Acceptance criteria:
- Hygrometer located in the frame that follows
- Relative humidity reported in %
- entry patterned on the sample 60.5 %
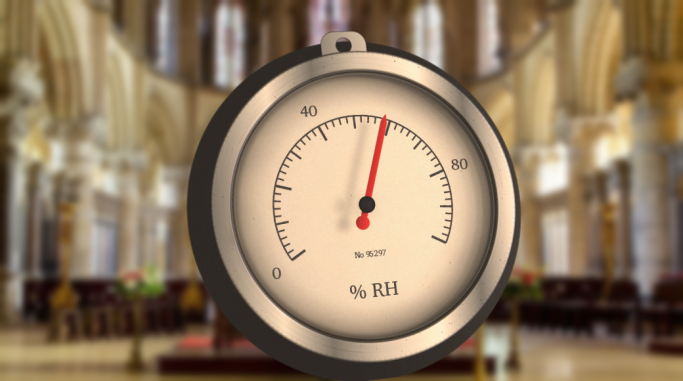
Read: 58 %
